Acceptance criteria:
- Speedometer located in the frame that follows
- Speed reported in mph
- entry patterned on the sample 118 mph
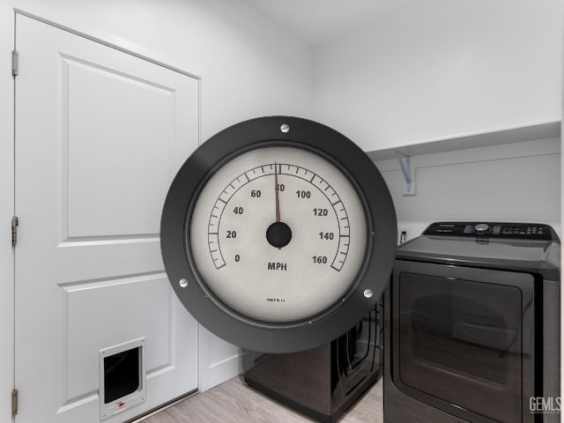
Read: 77.5 mph
